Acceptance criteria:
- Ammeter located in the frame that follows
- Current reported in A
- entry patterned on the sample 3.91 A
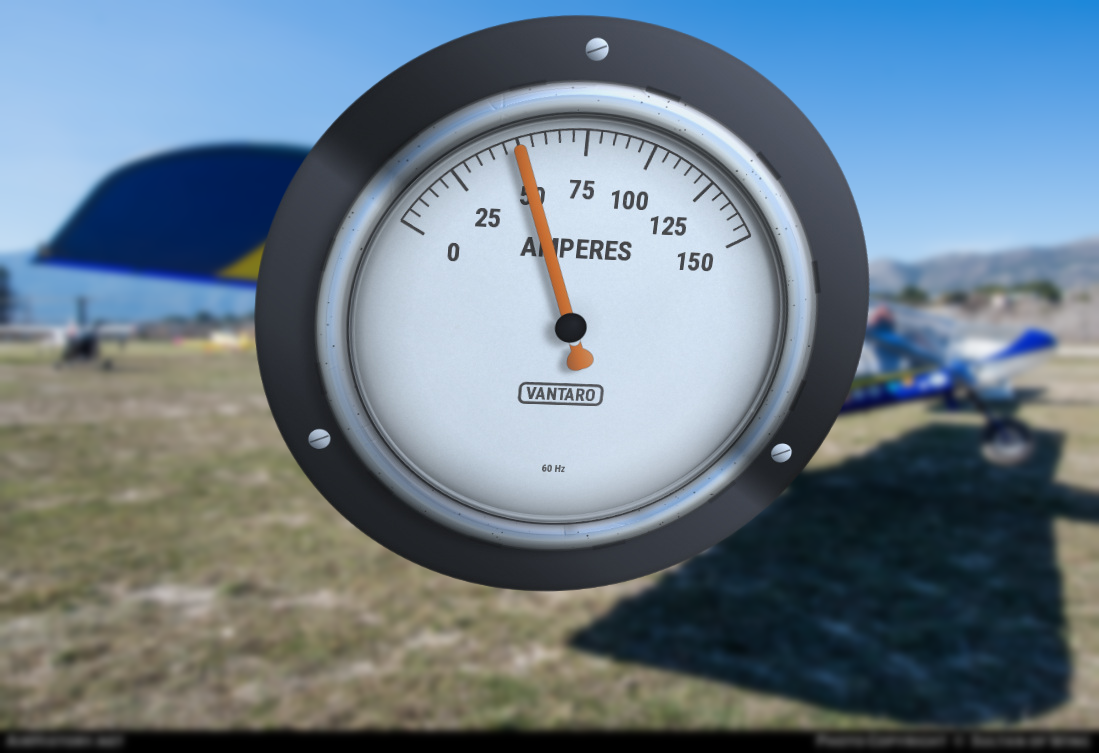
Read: 50 A
